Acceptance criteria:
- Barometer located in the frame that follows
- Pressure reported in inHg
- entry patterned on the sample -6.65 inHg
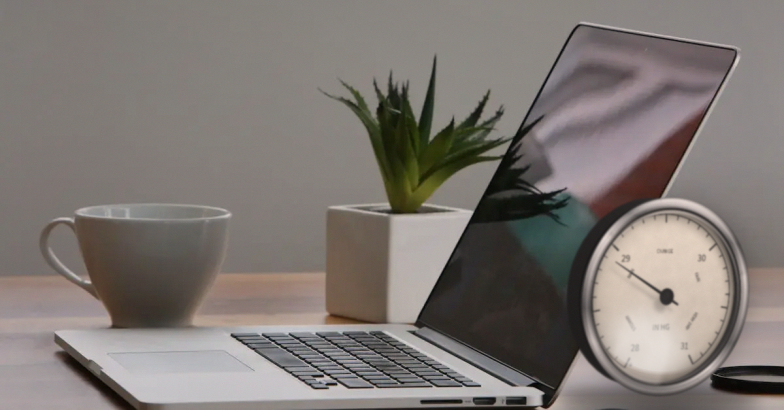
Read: 28.9 inHg
